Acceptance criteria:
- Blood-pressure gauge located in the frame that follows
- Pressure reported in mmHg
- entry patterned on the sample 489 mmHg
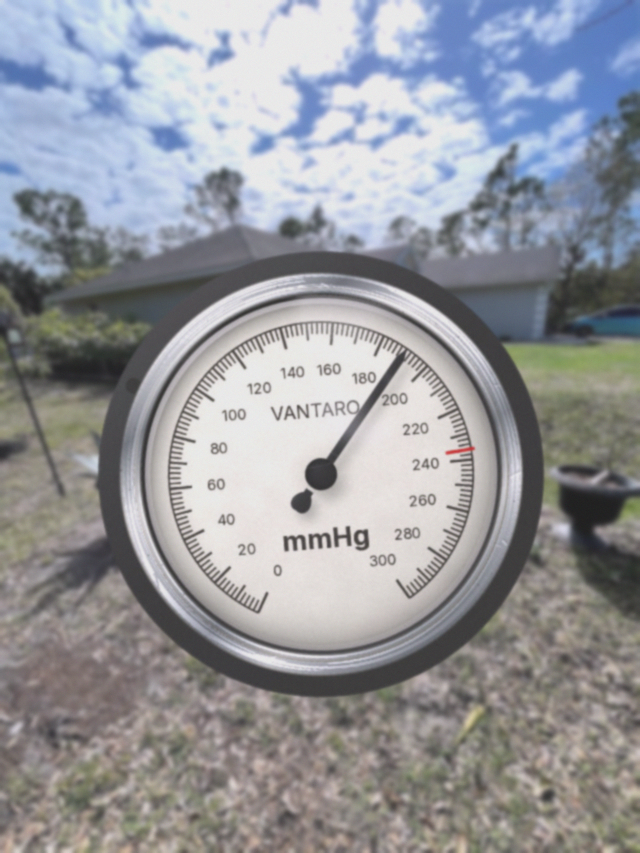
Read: 190 mmHg
